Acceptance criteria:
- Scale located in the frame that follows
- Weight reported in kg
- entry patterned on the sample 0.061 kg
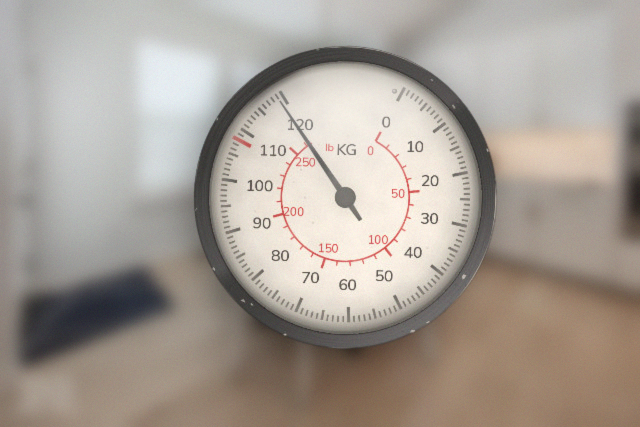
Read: 119 kg
